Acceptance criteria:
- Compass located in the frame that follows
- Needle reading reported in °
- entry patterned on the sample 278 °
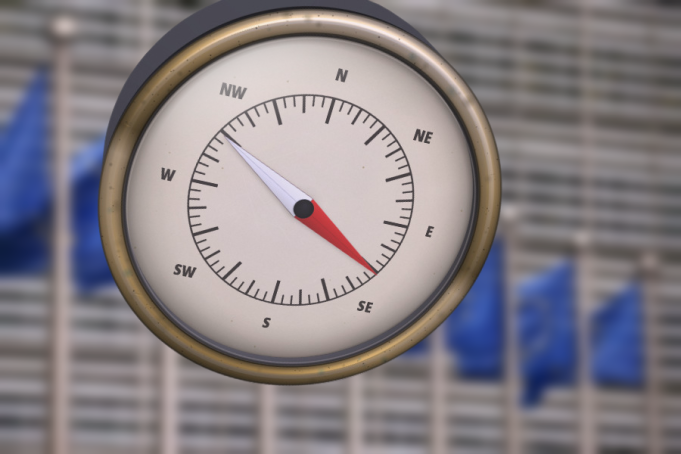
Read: 120 °
